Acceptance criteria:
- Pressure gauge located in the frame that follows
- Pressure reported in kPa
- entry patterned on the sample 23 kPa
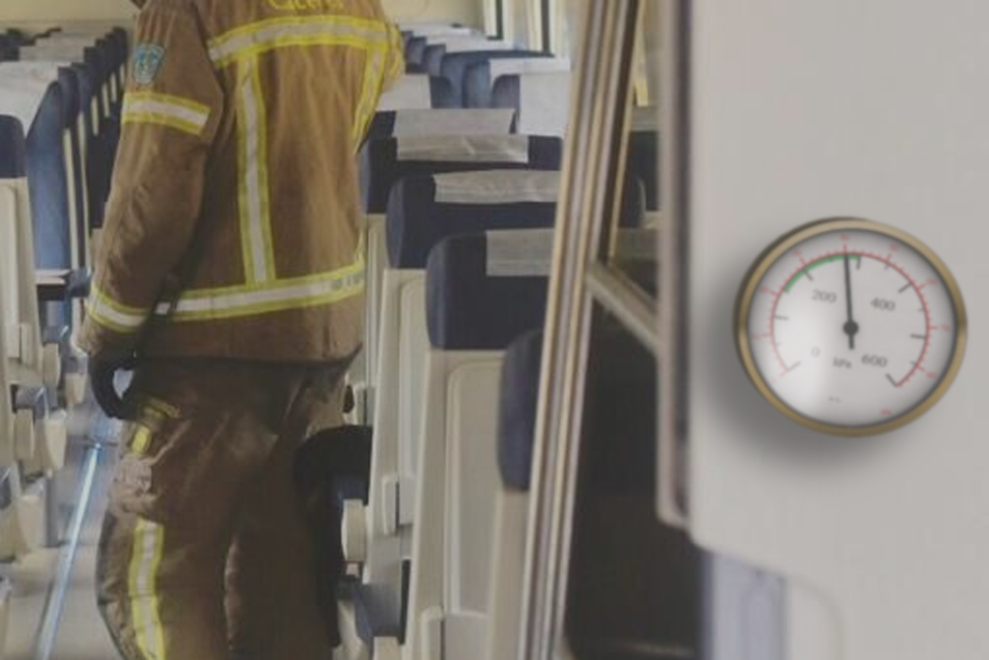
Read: 275 kPa
